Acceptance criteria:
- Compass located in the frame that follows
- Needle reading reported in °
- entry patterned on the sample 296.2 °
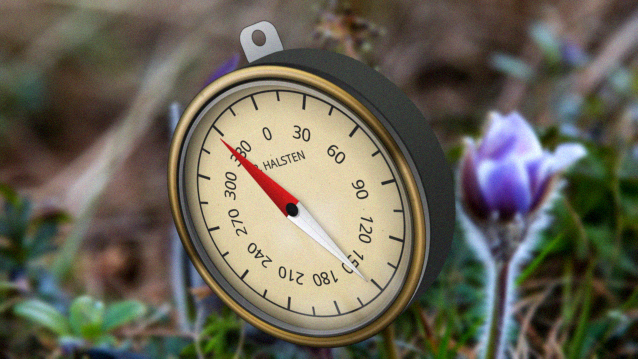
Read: 330 °
